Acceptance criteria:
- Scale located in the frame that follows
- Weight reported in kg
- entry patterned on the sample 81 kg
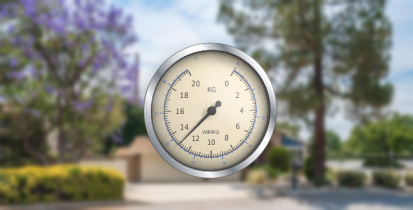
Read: 13 kg
